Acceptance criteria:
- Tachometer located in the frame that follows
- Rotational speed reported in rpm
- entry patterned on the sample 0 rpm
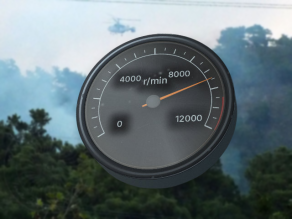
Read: 9500 rpm
